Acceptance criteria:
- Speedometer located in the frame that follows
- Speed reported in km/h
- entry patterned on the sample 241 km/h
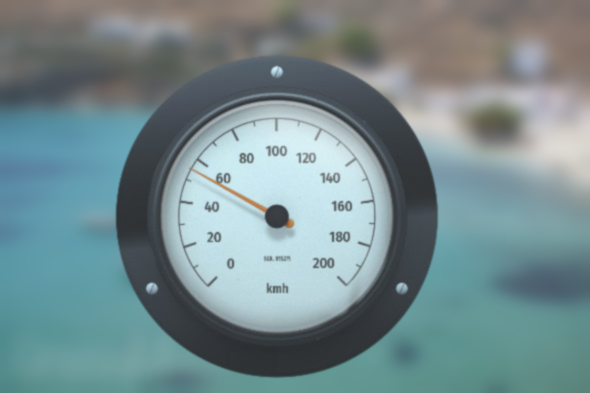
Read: 55 km/h
